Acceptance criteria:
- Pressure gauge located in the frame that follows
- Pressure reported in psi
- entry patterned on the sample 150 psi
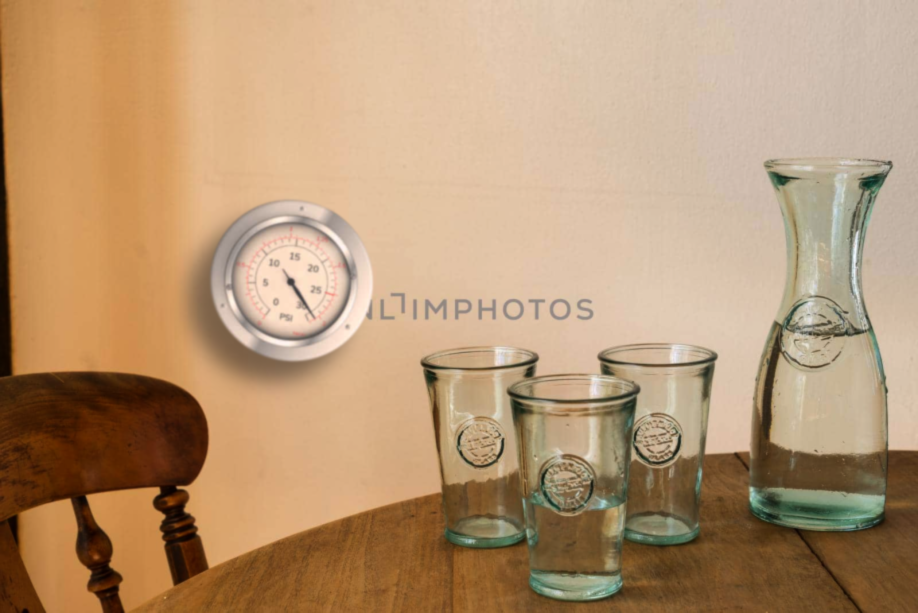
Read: 29 psi
